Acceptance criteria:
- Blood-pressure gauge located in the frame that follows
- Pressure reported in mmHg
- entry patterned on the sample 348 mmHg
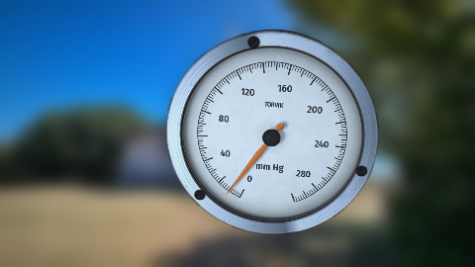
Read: 10 mmHg
